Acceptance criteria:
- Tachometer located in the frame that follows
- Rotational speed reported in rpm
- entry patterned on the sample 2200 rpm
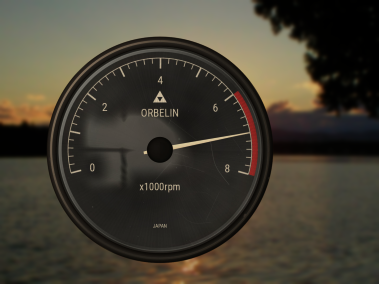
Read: 7000 rpm
